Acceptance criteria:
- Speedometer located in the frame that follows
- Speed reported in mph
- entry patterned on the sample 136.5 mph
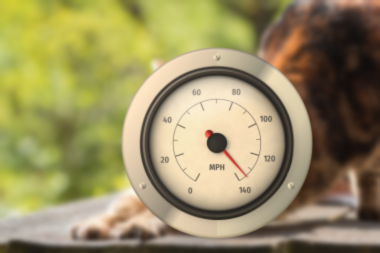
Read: 135 mph
